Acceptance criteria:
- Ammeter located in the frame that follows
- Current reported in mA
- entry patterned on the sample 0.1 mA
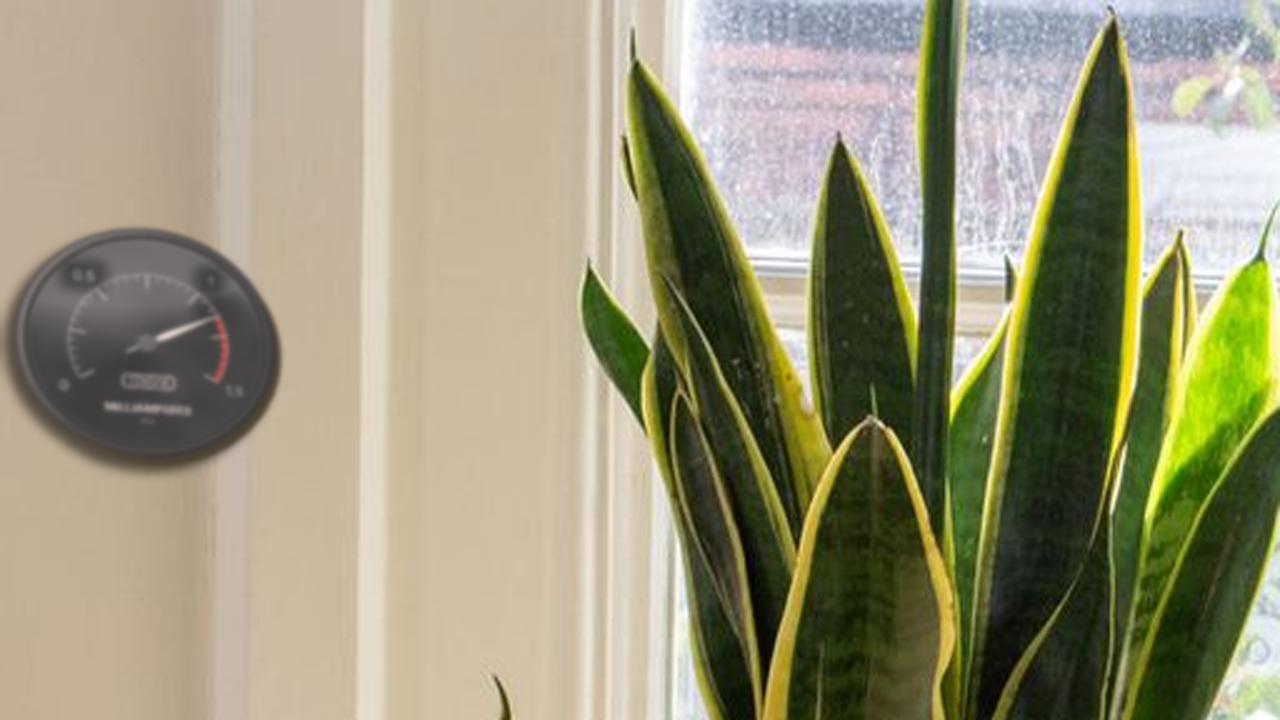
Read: 1.15 mA
